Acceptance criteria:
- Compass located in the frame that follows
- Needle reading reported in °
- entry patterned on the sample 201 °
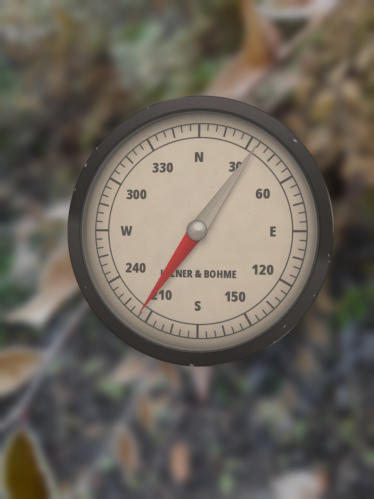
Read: 215 °
